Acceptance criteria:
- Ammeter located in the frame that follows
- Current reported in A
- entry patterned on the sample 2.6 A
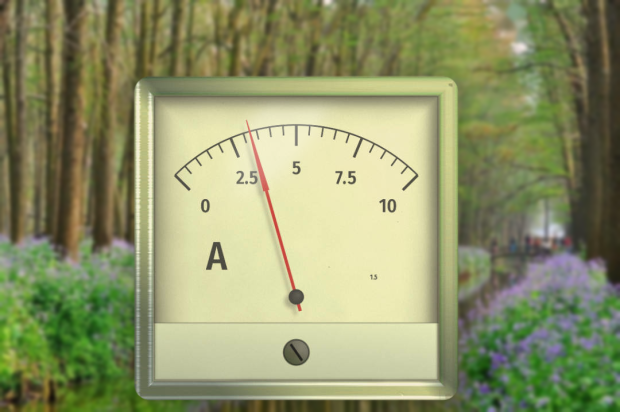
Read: 3.25 A
